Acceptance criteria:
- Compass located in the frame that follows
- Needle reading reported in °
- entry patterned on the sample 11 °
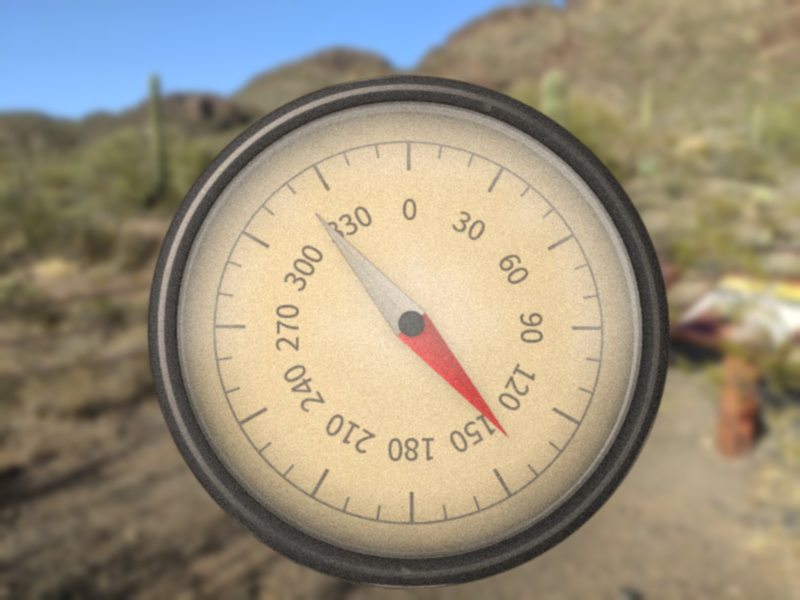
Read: 140 °
